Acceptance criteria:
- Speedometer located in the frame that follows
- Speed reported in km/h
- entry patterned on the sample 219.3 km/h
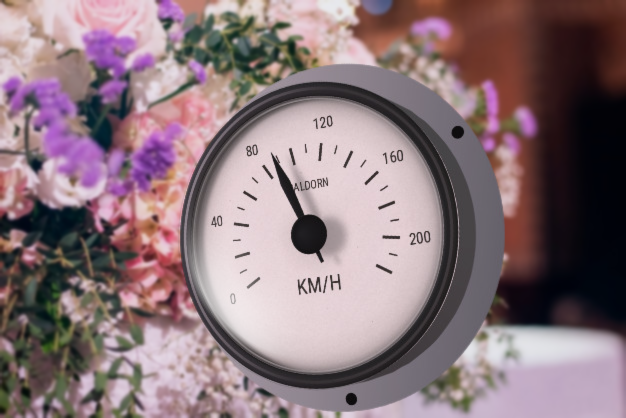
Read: 90 km/h
